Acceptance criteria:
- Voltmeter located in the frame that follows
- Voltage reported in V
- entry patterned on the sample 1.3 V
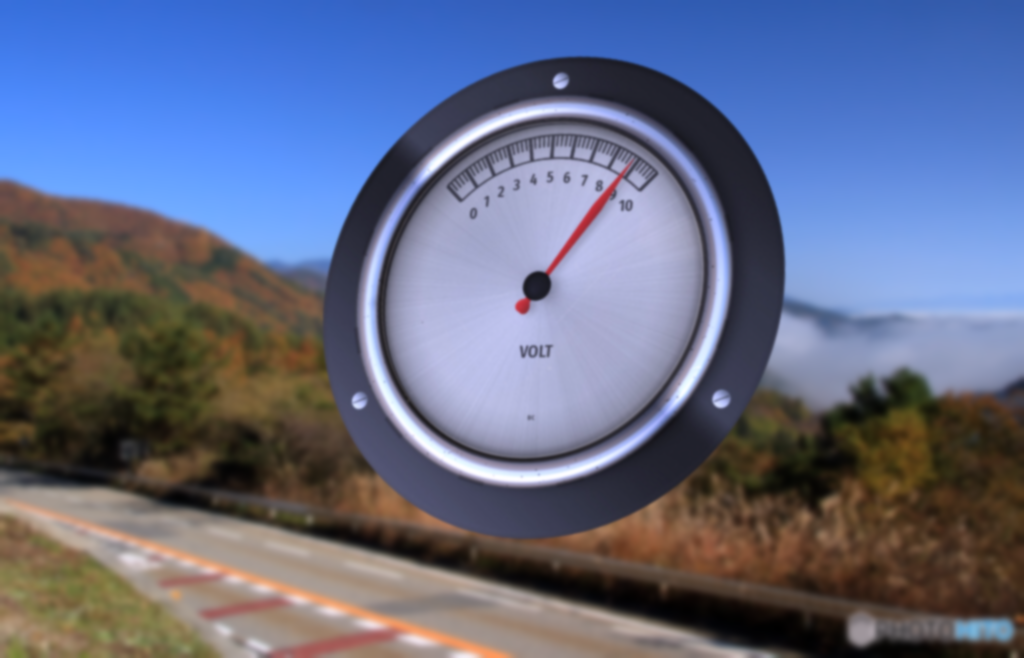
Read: 9 V
